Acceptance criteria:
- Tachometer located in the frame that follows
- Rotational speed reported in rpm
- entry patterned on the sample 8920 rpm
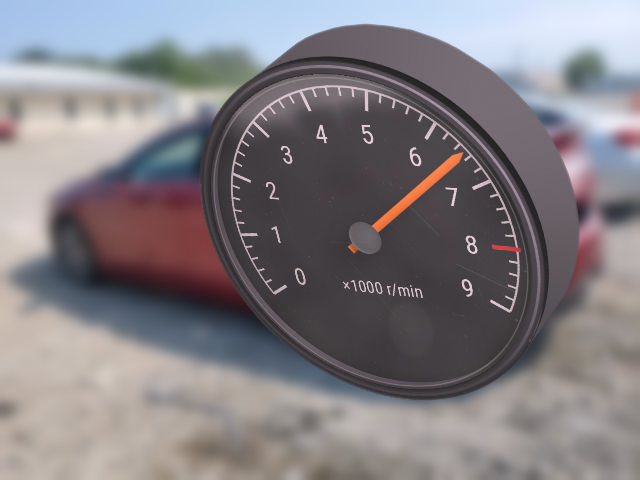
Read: 6500 rpm
